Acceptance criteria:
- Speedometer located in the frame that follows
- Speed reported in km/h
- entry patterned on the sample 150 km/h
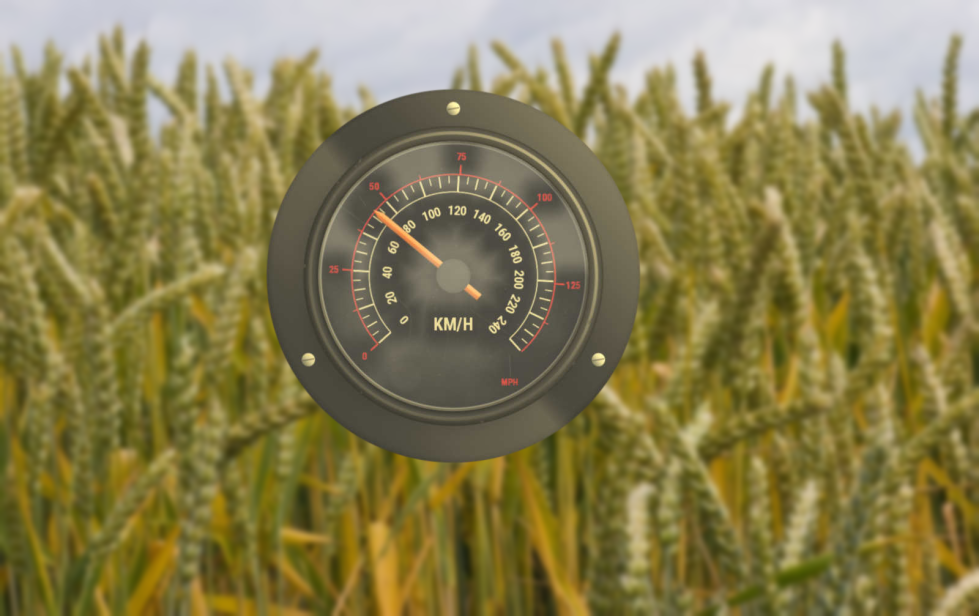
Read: 72.5 km/h
